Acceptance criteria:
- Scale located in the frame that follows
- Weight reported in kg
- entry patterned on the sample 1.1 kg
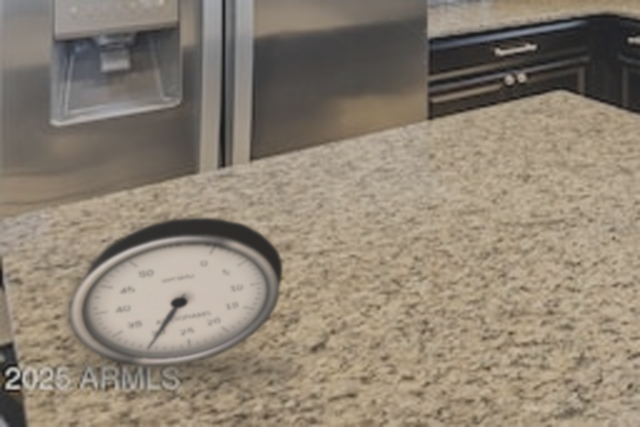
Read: 30 kg
